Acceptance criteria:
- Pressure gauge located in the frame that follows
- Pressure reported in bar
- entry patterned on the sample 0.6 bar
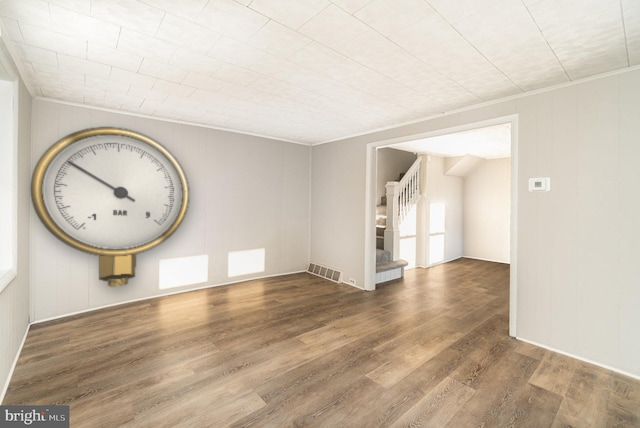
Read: 2 bar
